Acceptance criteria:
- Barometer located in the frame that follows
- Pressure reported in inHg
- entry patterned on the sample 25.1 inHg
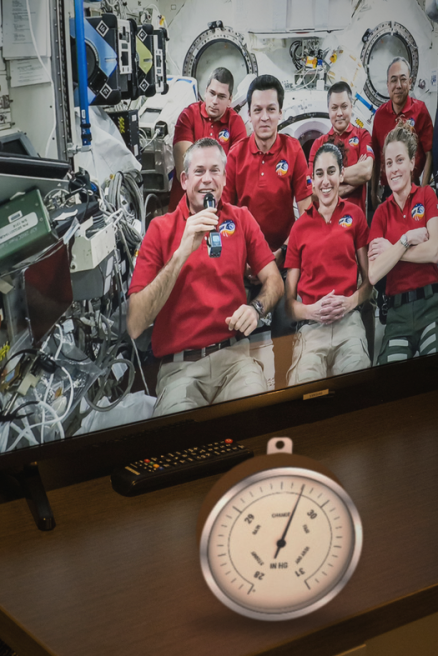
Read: 29.7 inHg
